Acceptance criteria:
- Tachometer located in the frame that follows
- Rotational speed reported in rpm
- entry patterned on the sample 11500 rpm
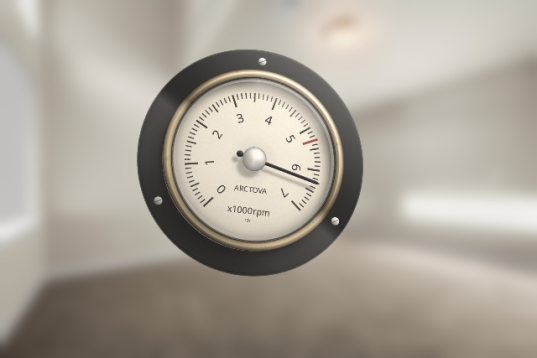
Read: 6300 rpm
